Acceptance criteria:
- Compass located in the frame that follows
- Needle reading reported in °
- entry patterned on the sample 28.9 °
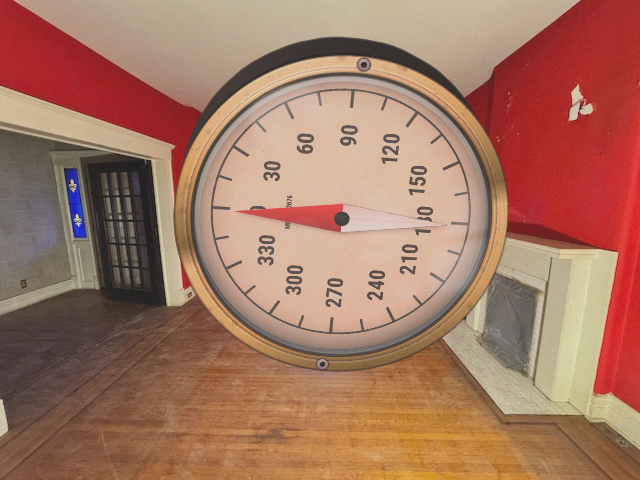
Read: 0 °
